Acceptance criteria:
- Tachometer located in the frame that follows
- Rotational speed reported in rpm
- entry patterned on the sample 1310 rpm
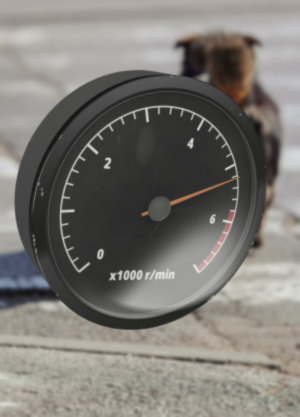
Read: 5200 rpm
